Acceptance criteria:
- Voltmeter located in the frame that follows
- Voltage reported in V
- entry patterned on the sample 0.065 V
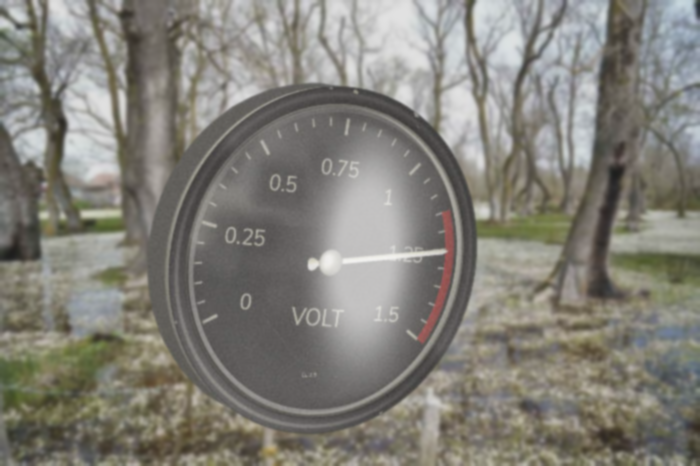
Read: 1.25 V
